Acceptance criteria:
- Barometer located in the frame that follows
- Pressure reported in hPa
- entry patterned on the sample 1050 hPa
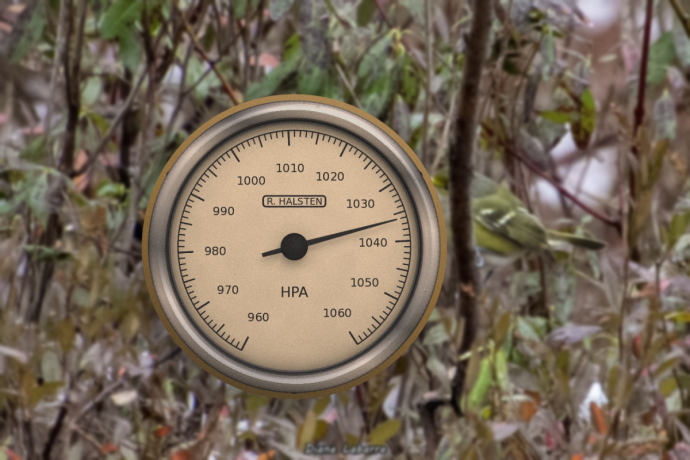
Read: 1036 hPa
